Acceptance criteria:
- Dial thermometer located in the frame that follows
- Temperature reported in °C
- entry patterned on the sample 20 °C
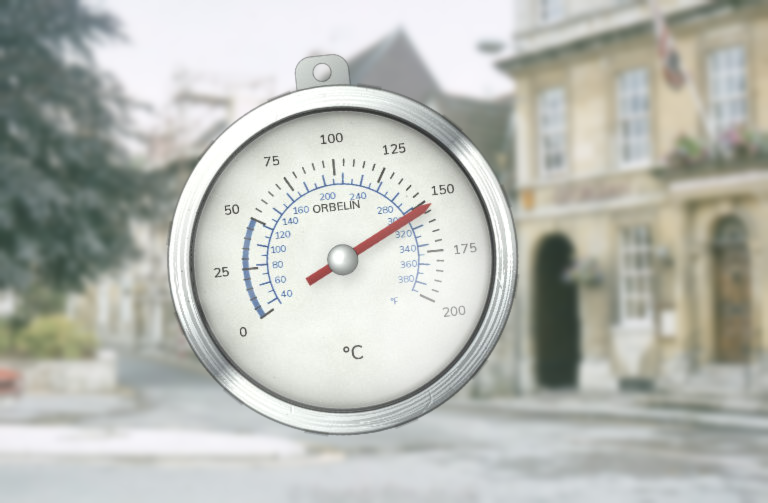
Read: 152.5 °C
